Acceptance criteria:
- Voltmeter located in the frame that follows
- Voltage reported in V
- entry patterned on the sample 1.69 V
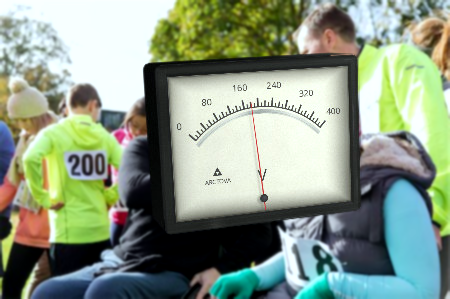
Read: 180 V
